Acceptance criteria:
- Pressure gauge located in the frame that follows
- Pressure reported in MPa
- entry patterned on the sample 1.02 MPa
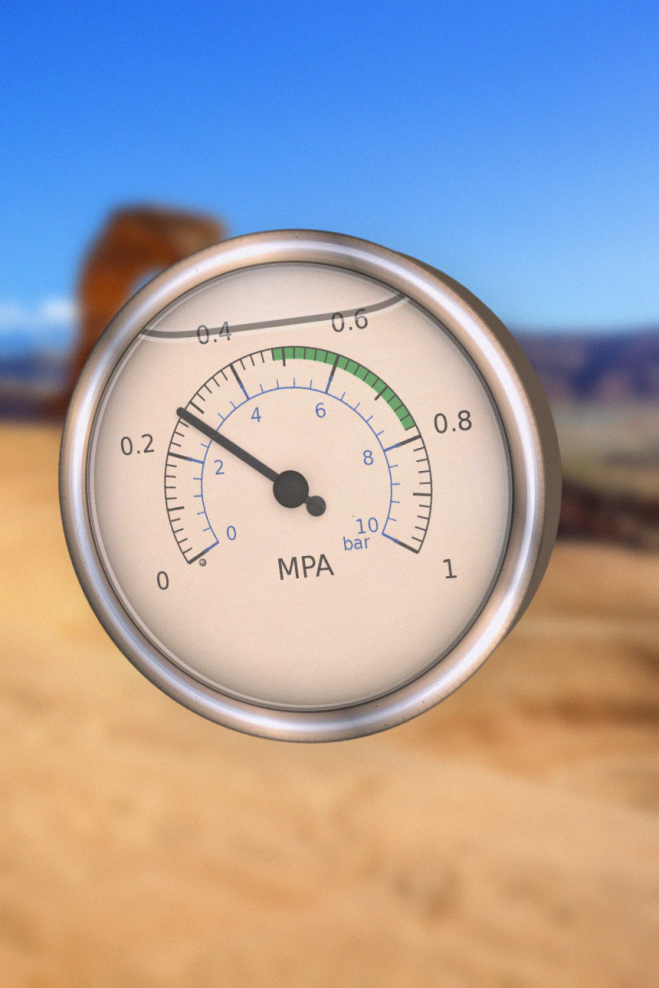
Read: 0.28 MPa
